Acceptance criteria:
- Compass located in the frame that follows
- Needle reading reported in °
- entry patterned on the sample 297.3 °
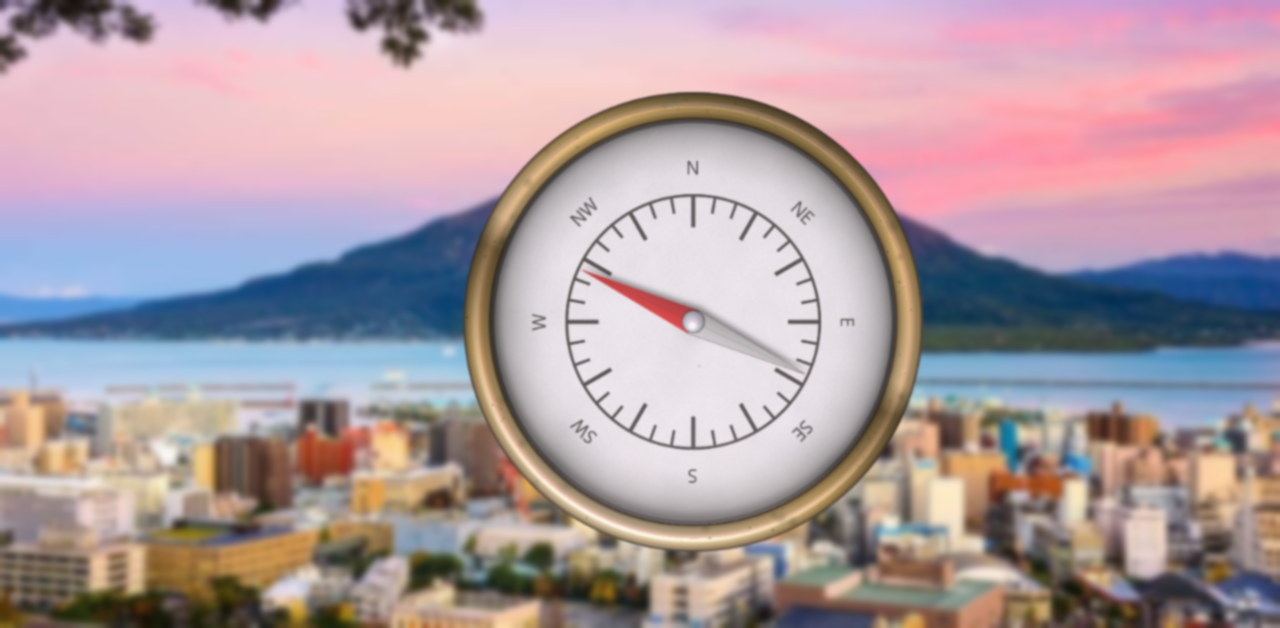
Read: 295 °
